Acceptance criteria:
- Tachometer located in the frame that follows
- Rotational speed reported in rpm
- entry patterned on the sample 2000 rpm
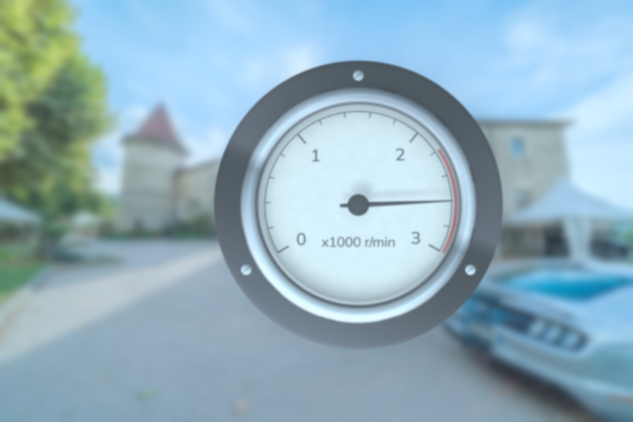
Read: 2600 rpm
